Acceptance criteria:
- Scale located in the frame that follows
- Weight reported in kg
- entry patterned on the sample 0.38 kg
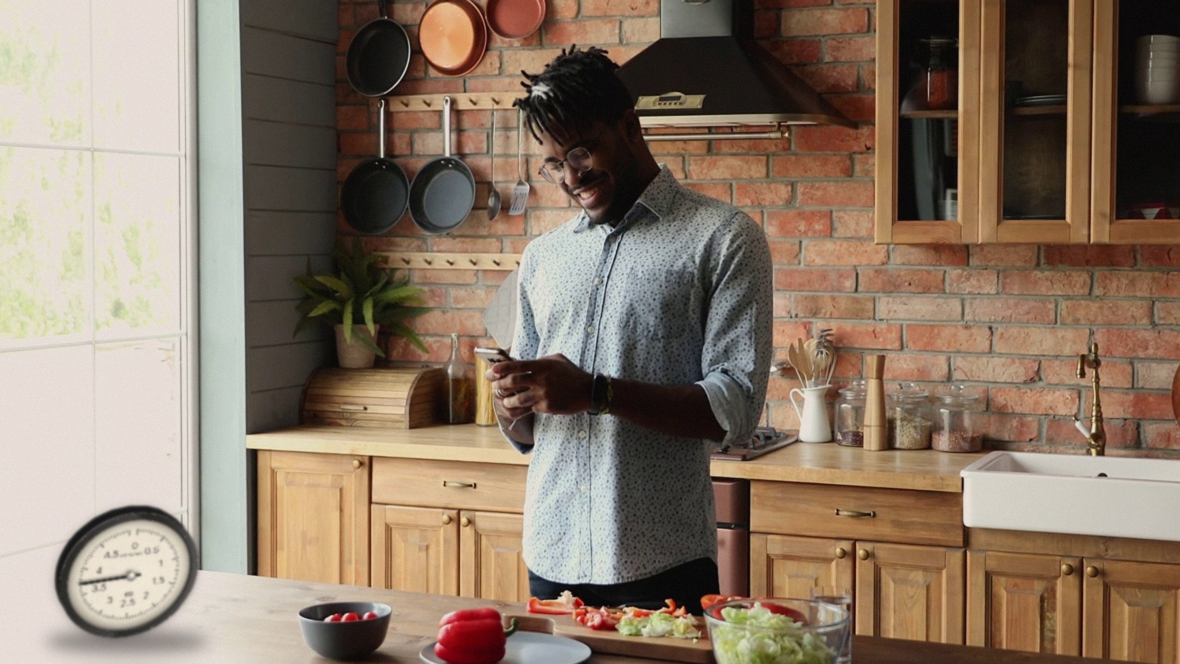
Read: 3.75 kg
